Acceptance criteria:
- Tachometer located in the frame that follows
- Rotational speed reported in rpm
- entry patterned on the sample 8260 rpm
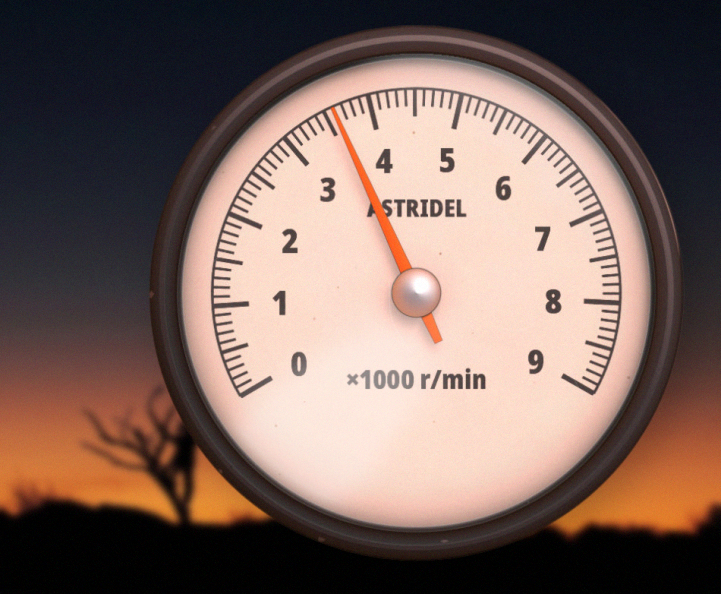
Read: 3600 rpm
